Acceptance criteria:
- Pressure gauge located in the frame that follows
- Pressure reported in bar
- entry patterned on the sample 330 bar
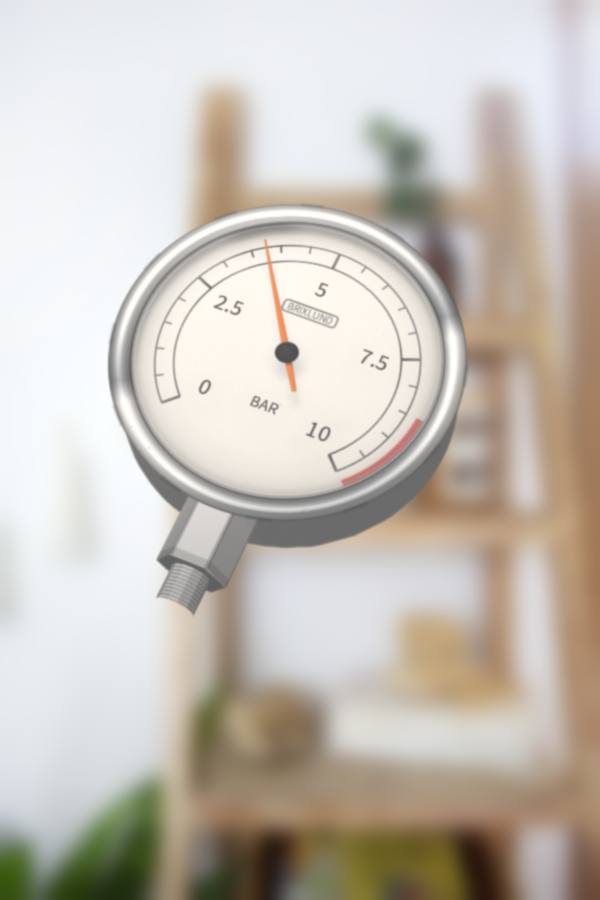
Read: 3.75 bar
